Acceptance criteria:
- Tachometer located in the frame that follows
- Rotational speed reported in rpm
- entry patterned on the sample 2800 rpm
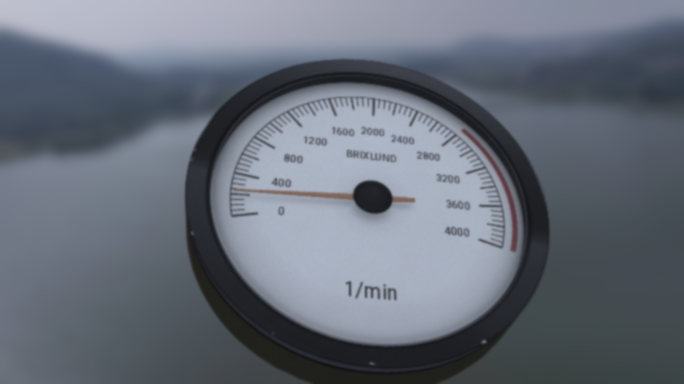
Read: 200 rpm
